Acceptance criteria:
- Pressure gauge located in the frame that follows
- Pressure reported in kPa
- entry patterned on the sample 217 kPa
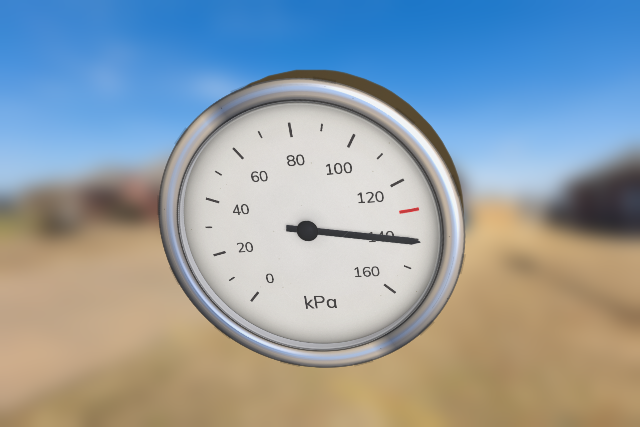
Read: 140 kPa
